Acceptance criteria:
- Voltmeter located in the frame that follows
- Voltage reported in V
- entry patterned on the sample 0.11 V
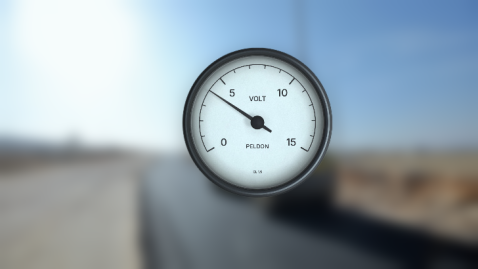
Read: 4 V
